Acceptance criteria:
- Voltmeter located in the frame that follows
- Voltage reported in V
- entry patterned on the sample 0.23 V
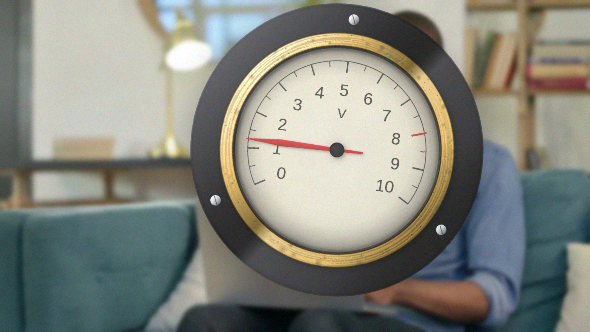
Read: 1.25 V
